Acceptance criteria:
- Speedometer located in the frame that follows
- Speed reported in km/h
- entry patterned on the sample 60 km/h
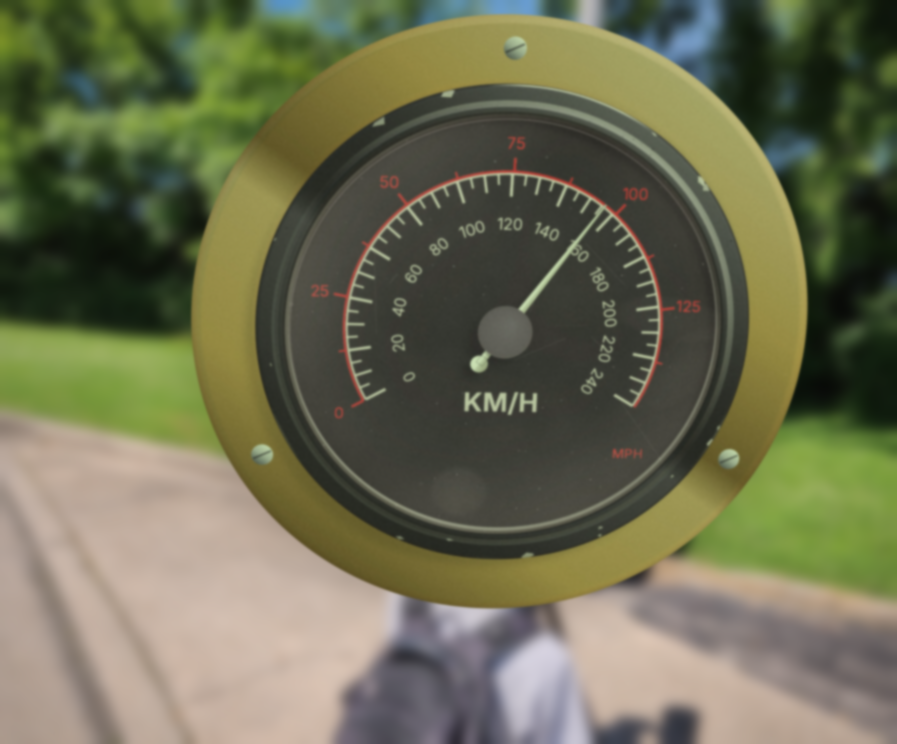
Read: 155 km/h
